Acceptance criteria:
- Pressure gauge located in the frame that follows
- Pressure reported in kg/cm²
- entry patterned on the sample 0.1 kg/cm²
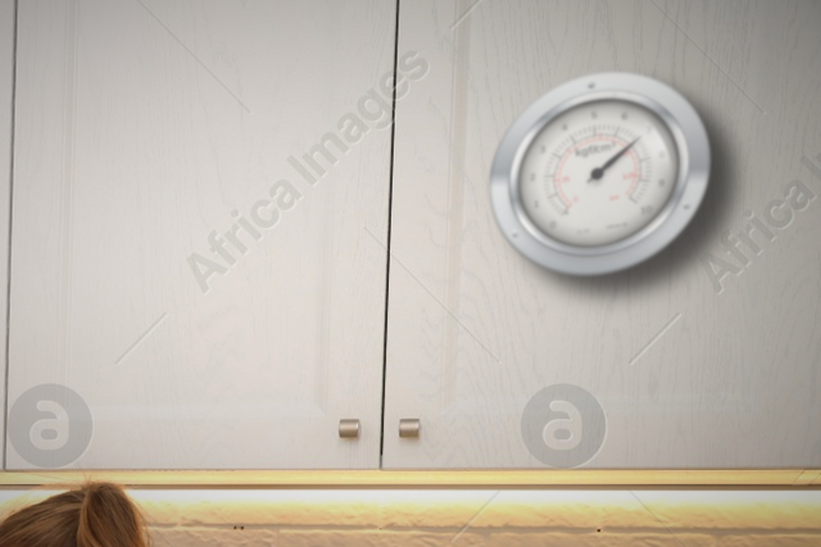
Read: 7 kg/cm²
